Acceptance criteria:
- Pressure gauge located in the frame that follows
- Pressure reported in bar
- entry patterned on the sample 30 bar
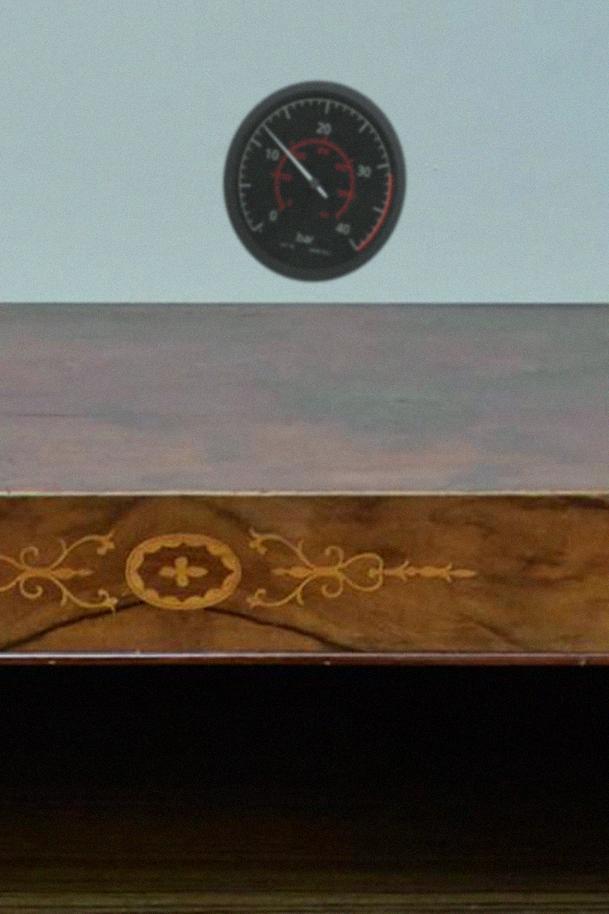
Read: 12 bar
